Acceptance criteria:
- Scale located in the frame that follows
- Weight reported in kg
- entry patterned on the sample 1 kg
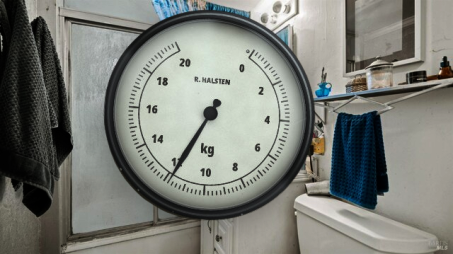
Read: 11.8 kg
